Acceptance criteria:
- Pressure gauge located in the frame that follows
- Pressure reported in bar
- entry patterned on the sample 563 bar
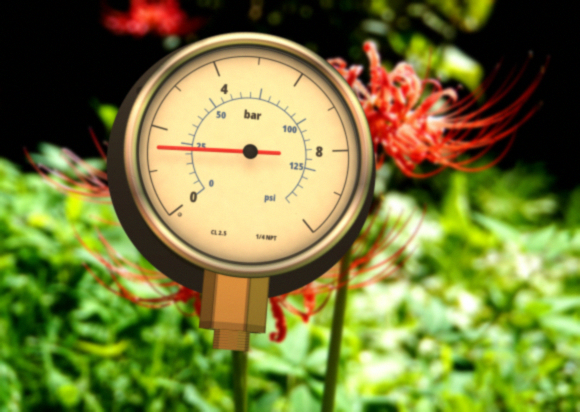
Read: 1.5 bar
